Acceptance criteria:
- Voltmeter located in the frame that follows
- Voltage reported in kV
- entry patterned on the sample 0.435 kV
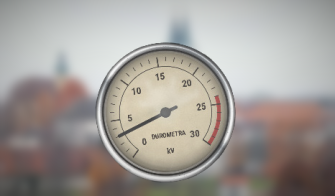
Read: 3 kV
